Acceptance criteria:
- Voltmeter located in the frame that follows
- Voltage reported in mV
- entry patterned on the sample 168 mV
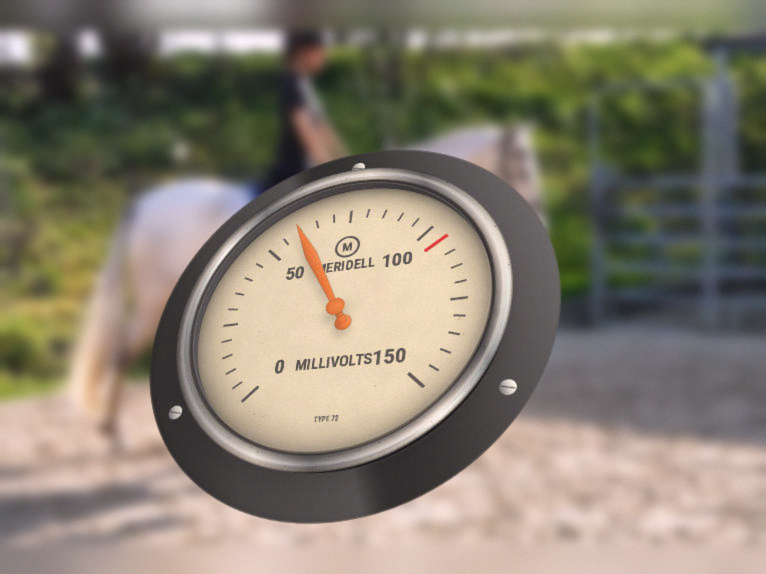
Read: 60 mV
